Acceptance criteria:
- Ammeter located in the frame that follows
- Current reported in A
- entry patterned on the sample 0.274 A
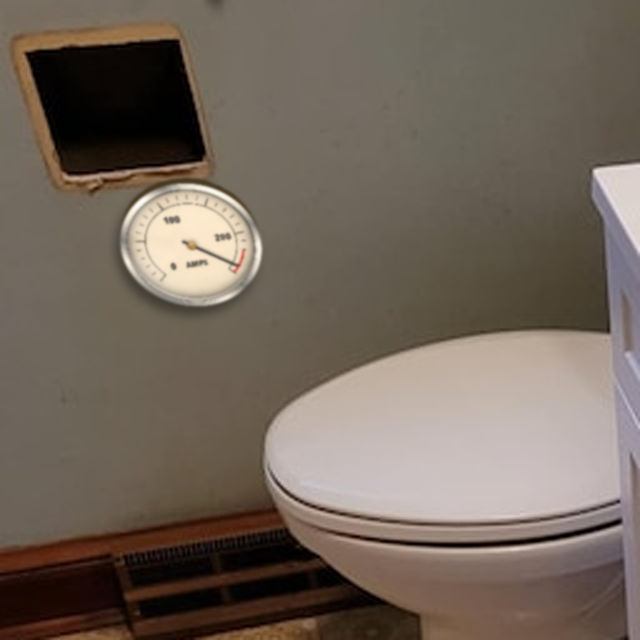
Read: 240 A
